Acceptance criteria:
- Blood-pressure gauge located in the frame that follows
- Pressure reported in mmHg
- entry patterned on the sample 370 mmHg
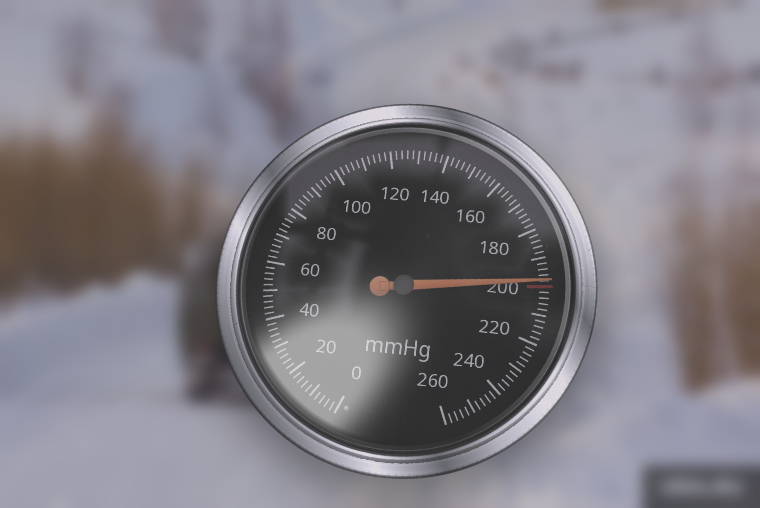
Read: 198 mmHg
